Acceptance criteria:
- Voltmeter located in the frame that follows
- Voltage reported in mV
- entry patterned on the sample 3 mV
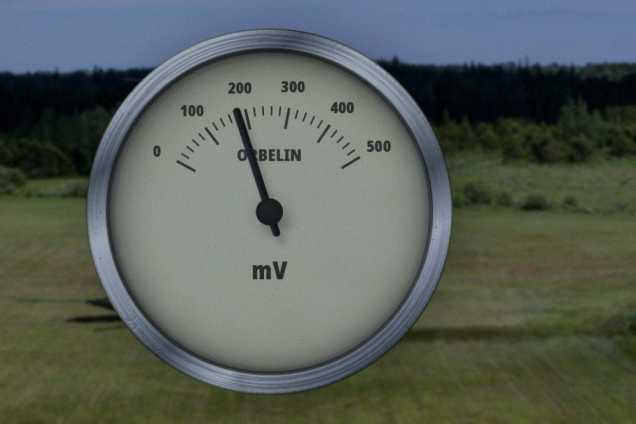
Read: 180 mV
